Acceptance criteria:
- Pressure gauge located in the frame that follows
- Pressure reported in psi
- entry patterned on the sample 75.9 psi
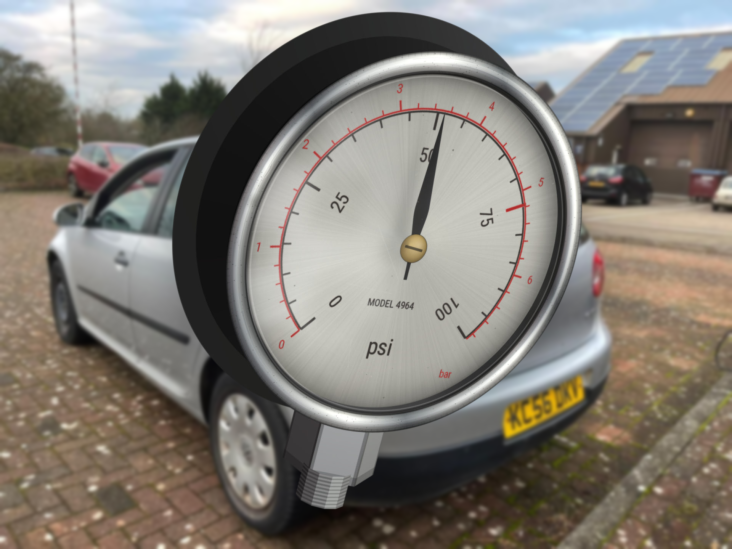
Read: 50 psi
